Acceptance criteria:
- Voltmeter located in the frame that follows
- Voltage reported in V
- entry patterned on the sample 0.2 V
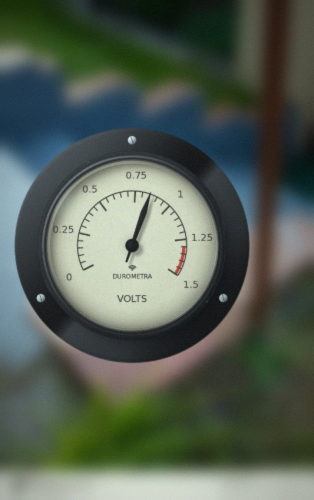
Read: 0.85 V
